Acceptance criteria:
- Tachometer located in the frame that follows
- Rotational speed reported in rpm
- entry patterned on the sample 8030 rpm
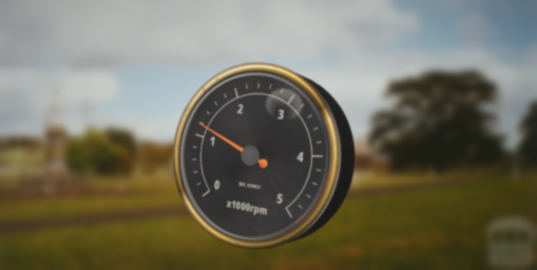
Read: 1200 rpm
